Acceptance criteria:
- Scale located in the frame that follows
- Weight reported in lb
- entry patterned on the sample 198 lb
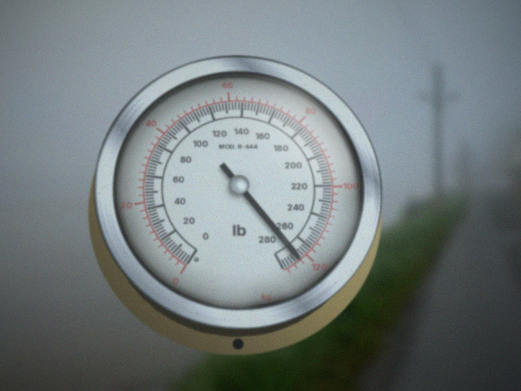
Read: 270 lb
